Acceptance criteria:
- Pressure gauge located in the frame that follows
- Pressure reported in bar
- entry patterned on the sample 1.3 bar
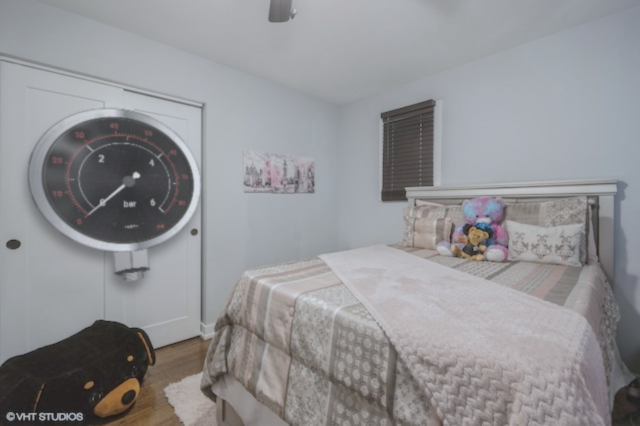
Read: 0 bar
